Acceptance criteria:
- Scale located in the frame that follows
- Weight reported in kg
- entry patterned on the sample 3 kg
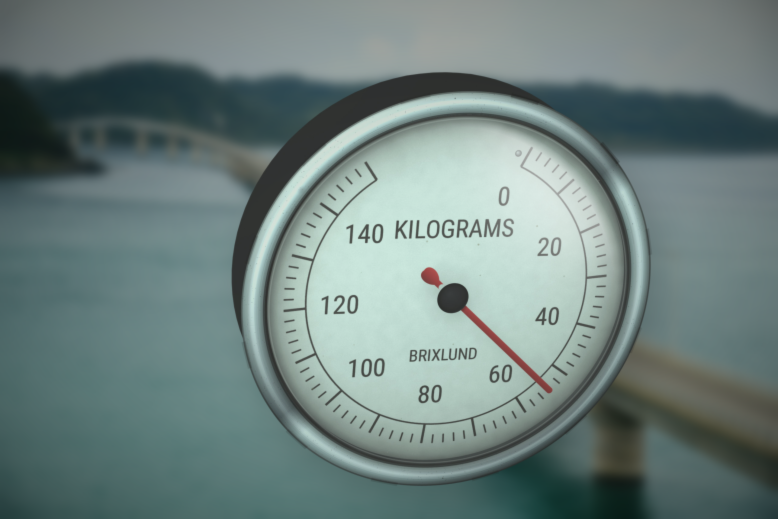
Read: 54 kg
